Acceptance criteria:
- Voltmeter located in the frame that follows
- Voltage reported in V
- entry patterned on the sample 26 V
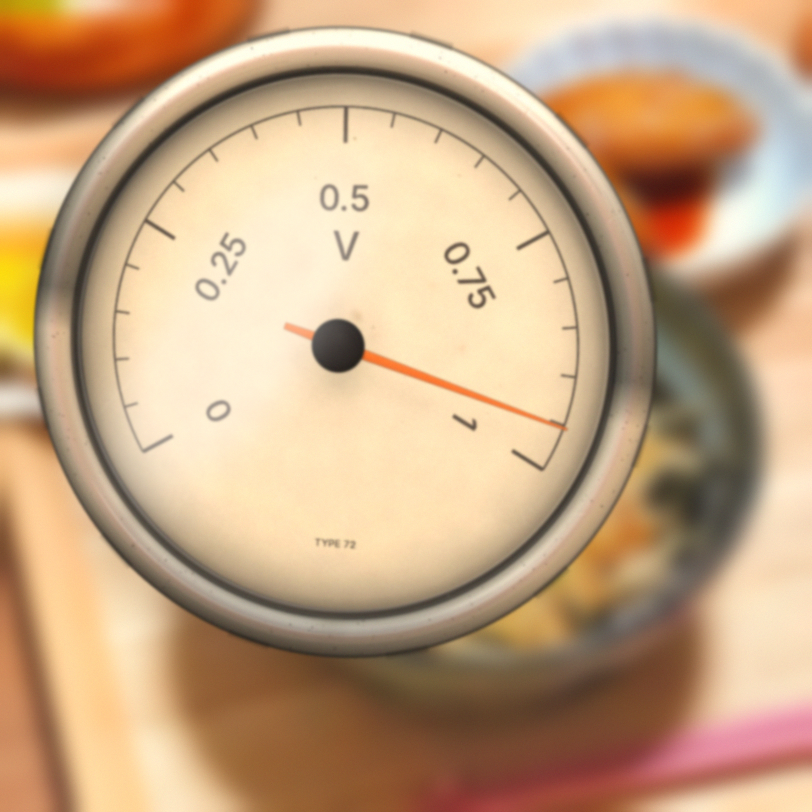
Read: 0.95 V
